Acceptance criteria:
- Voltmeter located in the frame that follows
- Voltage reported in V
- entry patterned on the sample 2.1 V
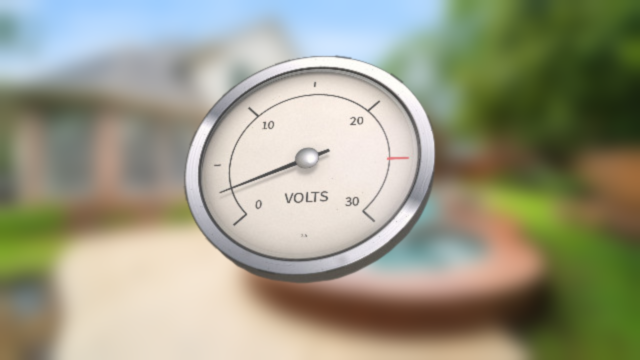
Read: 2.5 V
